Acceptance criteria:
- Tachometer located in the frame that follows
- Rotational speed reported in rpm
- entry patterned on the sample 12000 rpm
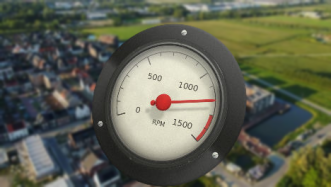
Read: 1200 rpm
